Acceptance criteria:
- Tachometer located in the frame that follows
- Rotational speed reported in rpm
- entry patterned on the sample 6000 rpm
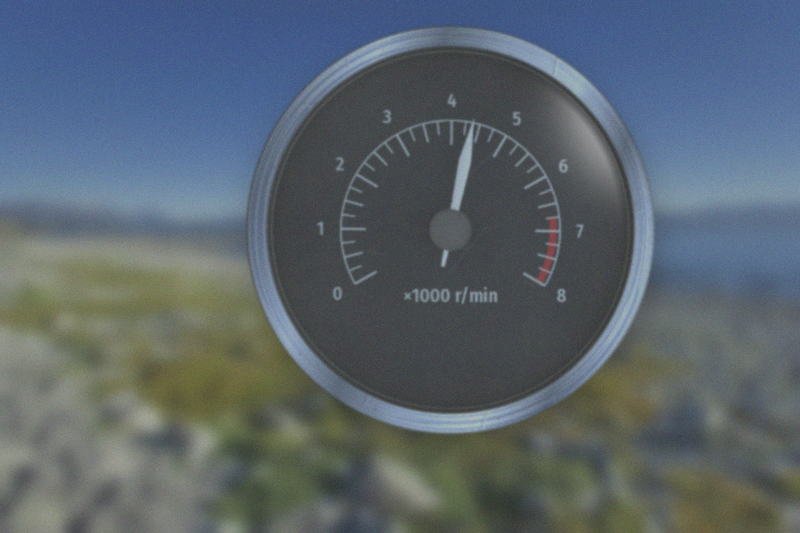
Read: 4375 rpm
